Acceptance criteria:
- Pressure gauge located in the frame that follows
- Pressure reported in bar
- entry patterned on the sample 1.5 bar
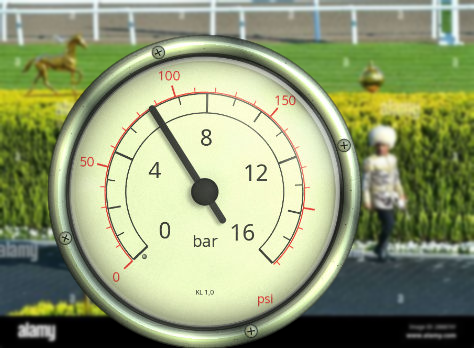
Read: 6 bar
